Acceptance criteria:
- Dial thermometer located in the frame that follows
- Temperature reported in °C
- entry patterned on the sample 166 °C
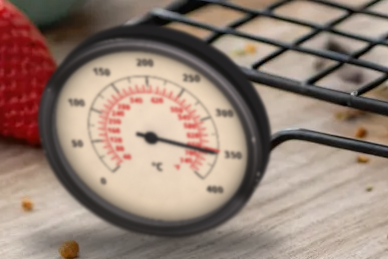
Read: 350 °C
